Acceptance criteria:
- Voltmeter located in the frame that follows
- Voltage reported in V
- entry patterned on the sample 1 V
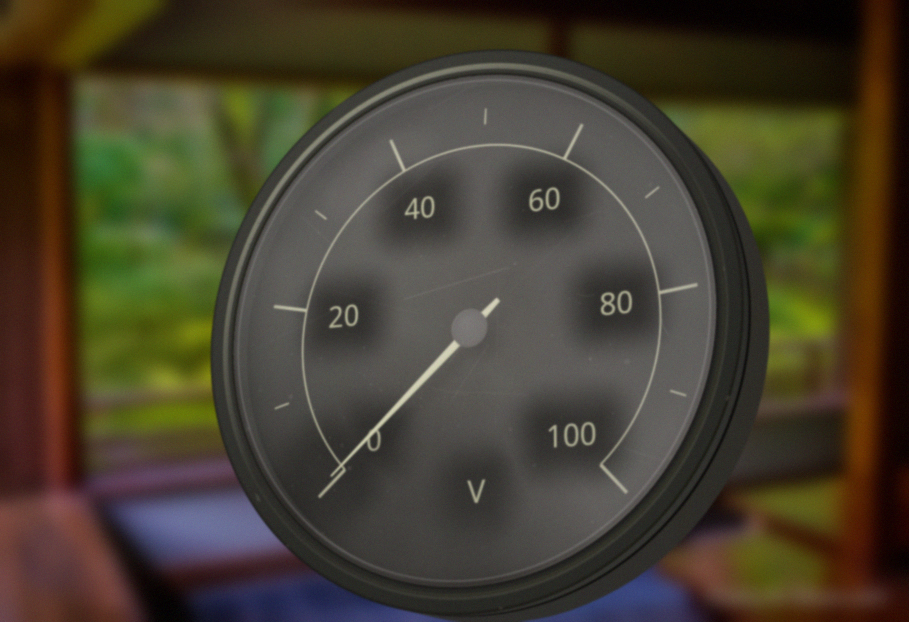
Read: 0 V
